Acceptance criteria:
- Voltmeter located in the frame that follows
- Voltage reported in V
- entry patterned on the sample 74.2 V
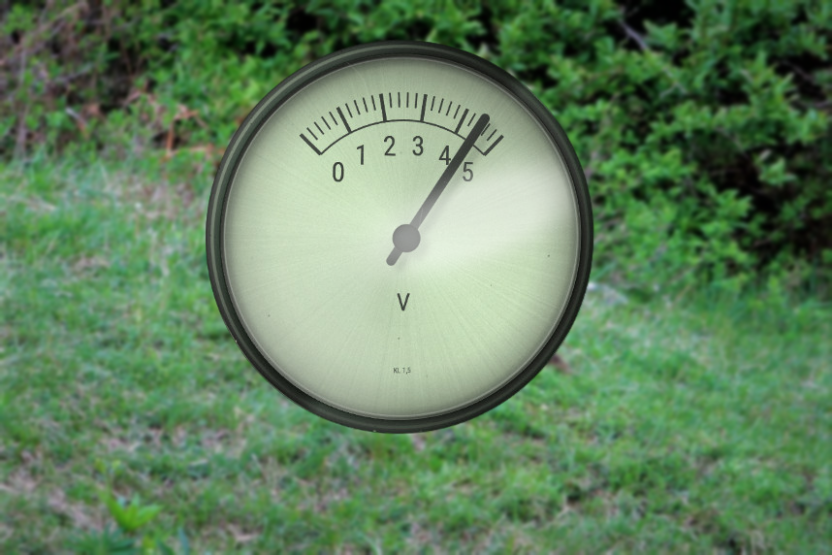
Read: 4.4 V
